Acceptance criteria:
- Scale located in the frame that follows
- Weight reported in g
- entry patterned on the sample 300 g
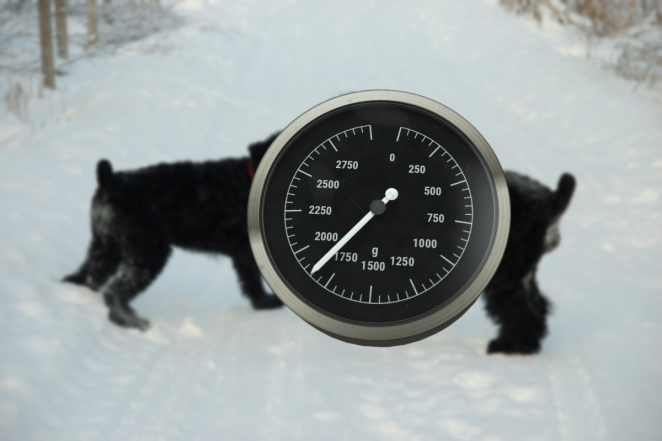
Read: 1850 g
